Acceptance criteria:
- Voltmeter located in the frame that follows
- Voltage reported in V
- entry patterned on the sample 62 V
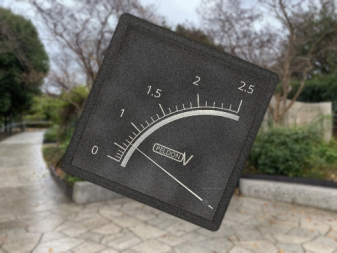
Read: 0.7 V
